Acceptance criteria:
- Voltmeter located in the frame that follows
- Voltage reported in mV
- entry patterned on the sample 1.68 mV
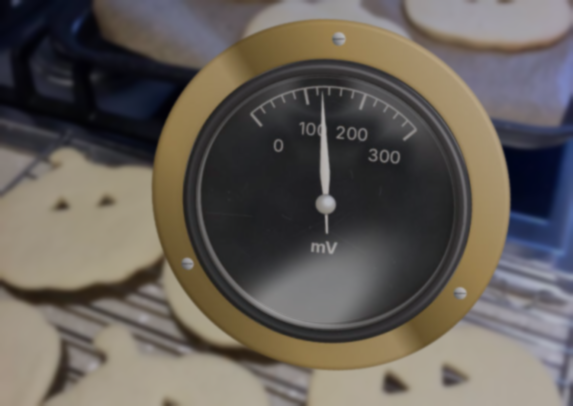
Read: 130 mV
